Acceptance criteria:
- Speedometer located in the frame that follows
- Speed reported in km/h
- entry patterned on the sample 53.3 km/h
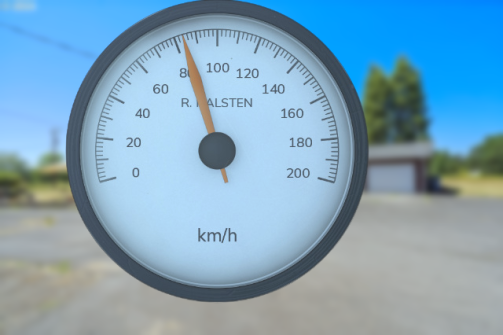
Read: 84 km/h
